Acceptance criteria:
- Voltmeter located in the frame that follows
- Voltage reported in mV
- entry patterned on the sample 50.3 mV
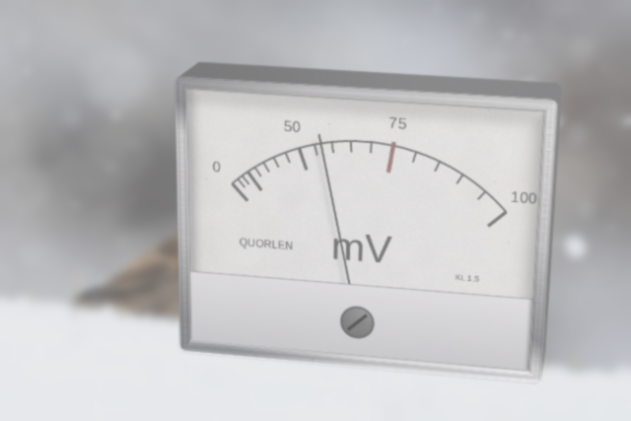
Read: 57.5 mV
